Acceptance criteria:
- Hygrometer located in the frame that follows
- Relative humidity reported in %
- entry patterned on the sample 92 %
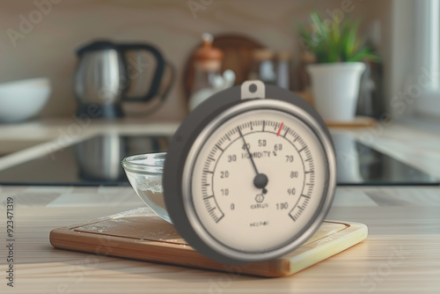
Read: 40 %
